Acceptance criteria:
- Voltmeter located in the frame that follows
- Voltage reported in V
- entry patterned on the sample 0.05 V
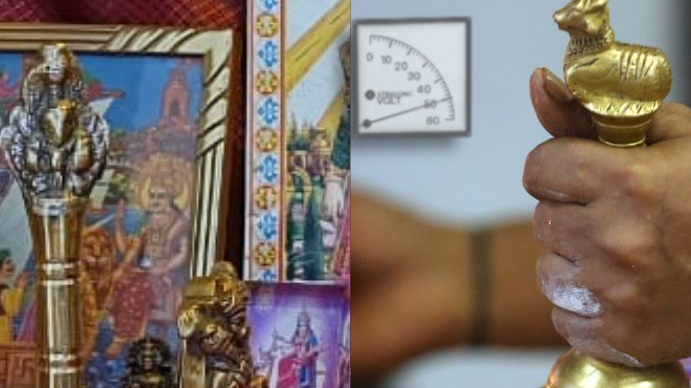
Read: 50 V
